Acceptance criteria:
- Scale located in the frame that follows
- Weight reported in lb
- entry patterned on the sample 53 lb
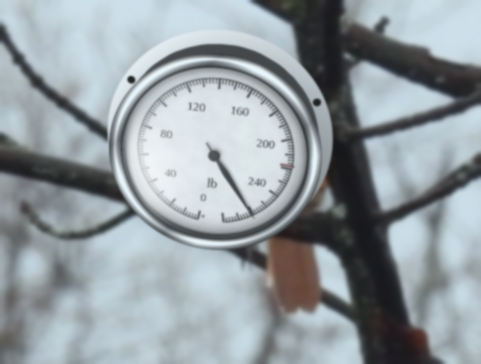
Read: 260 lb
